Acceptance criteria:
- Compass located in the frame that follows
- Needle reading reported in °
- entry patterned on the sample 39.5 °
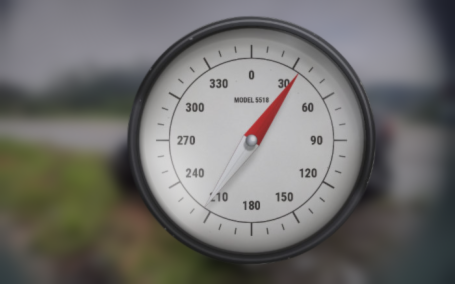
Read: 35 °
